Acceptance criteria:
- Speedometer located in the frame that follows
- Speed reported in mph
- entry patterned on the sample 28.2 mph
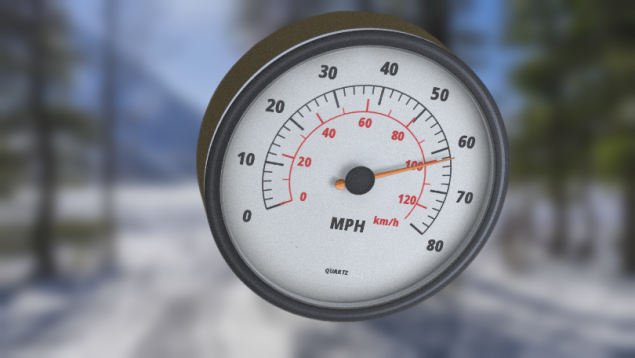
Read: 62 mph
